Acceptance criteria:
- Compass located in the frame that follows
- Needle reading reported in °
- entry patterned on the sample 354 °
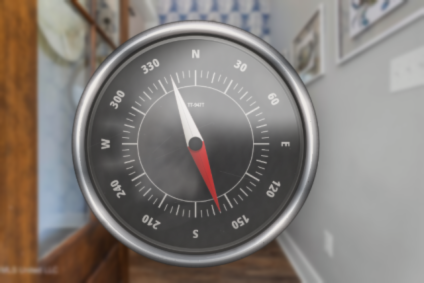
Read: 160 °
